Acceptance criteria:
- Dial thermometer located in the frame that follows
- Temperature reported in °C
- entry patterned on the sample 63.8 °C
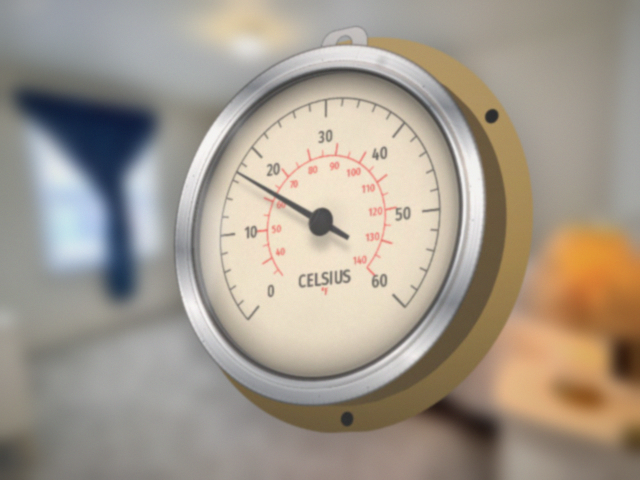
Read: 17 °C
